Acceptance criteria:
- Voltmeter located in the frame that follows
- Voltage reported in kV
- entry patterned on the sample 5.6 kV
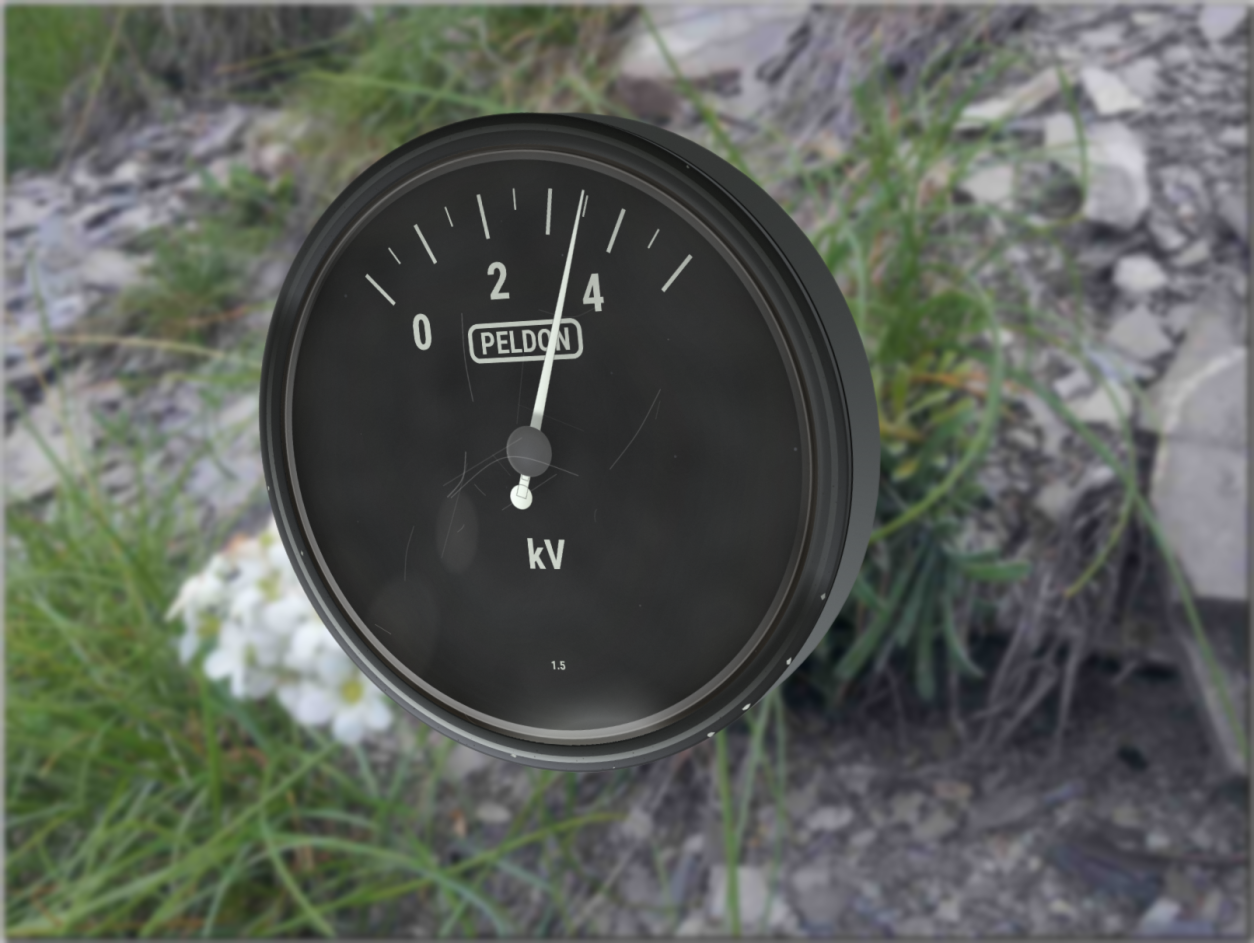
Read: 3.5 kV
